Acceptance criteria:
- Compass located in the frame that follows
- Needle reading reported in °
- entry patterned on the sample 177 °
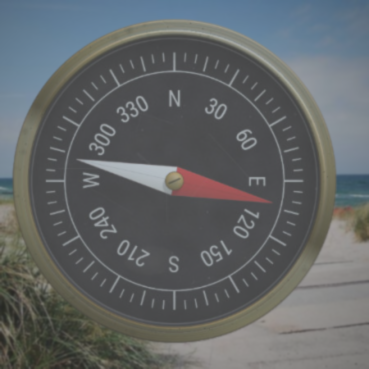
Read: 102.5 °
